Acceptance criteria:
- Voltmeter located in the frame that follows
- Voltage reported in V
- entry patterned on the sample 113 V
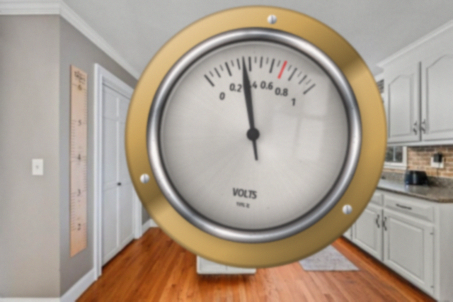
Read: 0.35 V
